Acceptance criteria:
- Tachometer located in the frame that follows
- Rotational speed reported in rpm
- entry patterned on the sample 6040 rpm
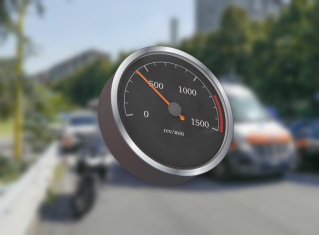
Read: 400 rpm
